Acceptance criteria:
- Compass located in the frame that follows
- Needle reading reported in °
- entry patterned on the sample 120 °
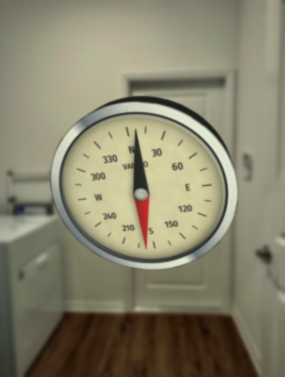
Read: 187.5 °
